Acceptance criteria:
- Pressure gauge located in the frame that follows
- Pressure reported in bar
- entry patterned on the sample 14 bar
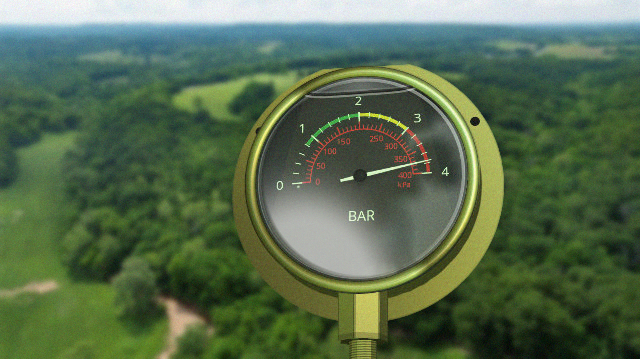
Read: 3.8 bar
